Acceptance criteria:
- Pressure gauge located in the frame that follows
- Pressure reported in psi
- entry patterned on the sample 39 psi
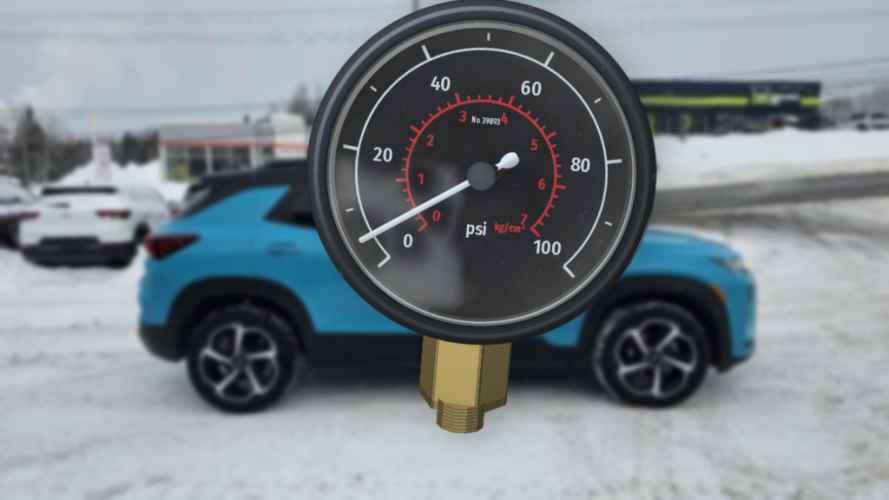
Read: 5 psi
